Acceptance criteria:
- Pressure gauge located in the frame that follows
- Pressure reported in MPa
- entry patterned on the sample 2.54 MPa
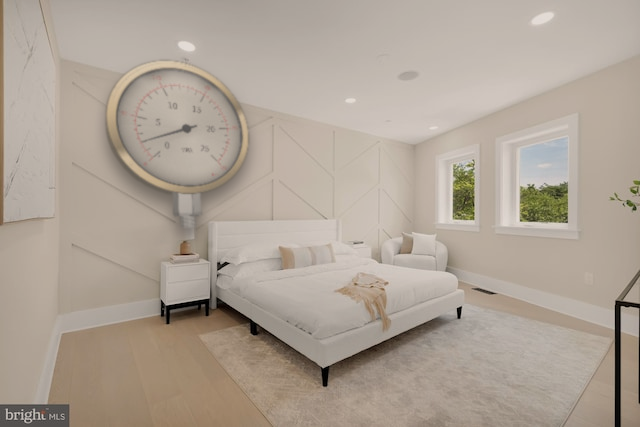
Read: 2 MPa
